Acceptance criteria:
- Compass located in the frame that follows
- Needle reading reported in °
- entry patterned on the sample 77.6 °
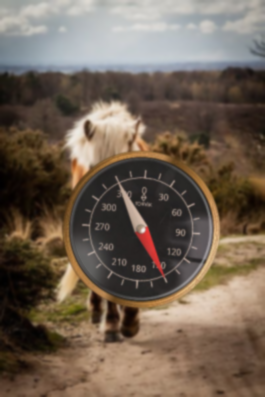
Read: 150 °
